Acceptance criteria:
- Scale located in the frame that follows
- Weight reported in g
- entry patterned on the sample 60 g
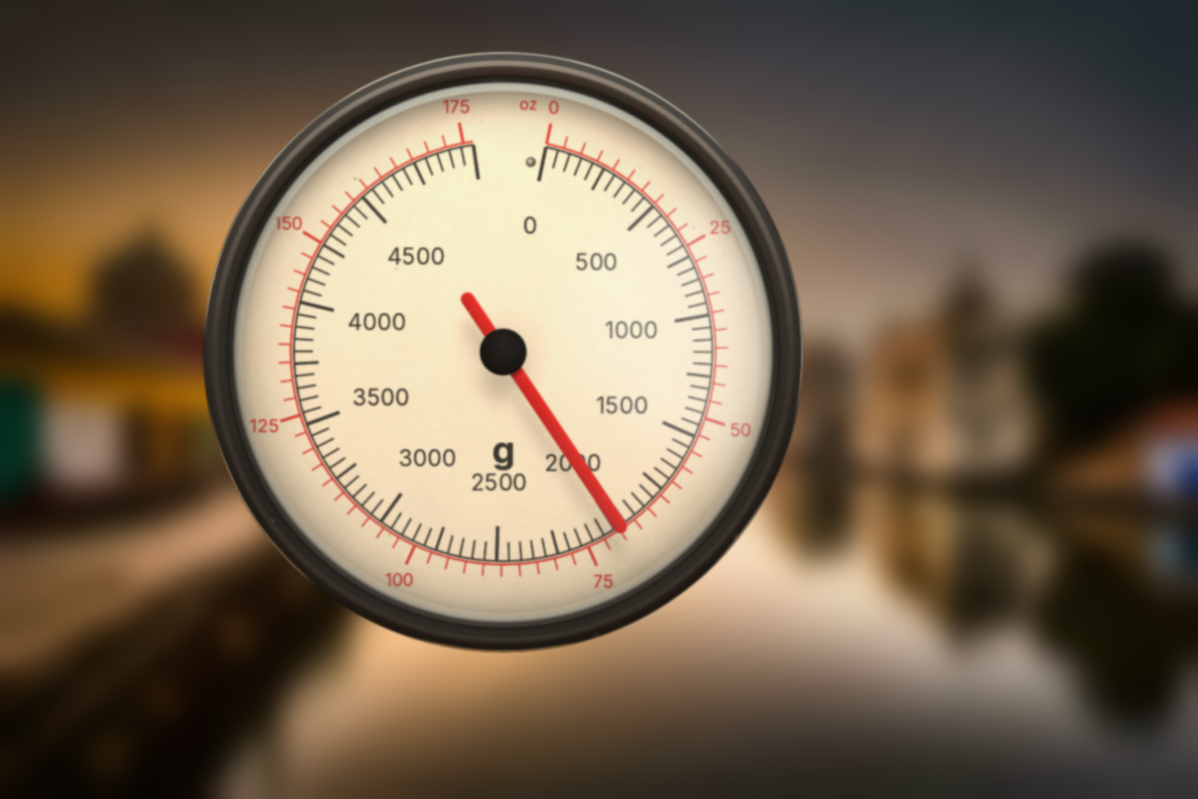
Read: 1975 g
